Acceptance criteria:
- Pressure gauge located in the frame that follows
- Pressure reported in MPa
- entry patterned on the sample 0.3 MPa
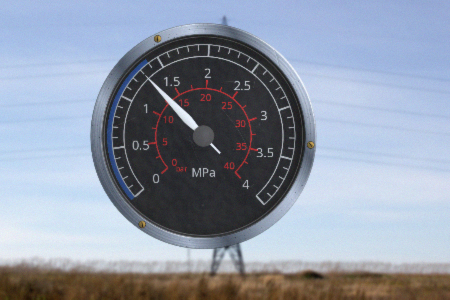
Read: 1.3 MPa
